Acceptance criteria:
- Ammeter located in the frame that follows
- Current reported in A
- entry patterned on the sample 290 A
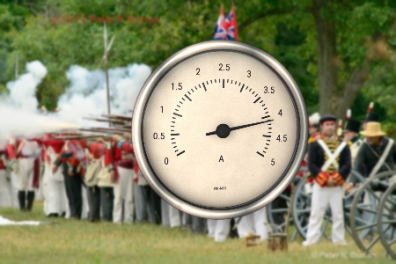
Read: 4.1 A
